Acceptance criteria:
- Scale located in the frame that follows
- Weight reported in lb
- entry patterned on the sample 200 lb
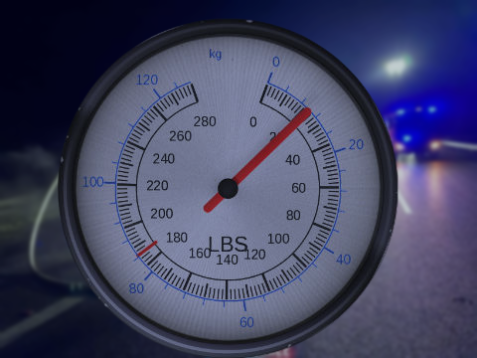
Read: 22 lb
